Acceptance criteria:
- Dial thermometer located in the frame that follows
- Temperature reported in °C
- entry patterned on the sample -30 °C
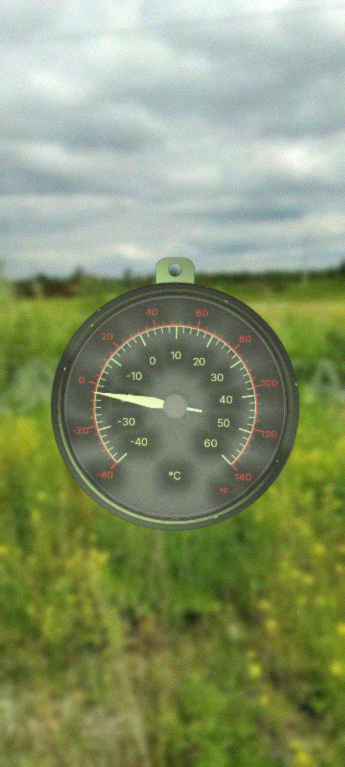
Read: -20 °C
